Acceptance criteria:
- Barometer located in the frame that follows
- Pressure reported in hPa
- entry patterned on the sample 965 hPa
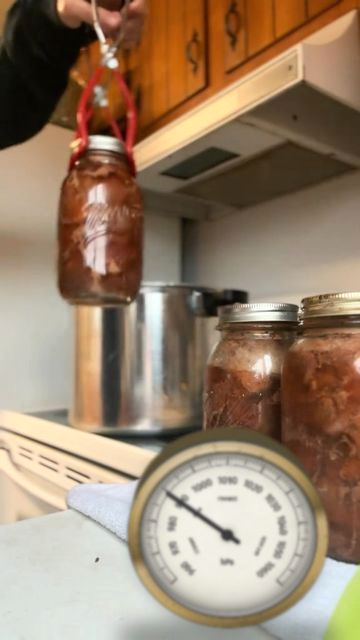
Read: 990 hPa
